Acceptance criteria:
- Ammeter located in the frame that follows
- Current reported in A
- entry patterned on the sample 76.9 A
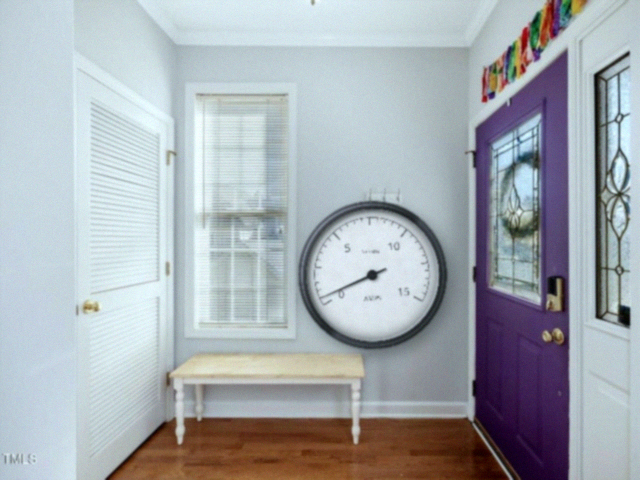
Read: 0.5 A
